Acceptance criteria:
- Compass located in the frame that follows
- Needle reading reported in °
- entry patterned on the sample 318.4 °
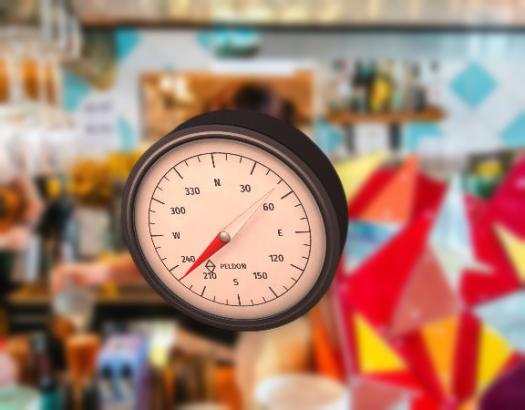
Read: 230 °
